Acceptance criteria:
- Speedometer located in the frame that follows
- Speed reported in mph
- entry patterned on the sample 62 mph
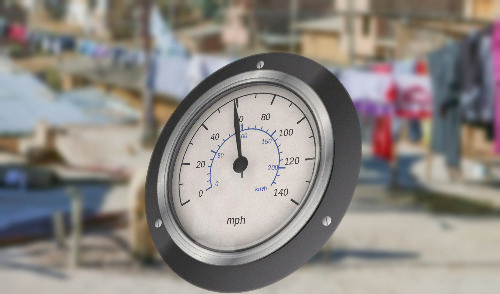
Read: 60 mph
